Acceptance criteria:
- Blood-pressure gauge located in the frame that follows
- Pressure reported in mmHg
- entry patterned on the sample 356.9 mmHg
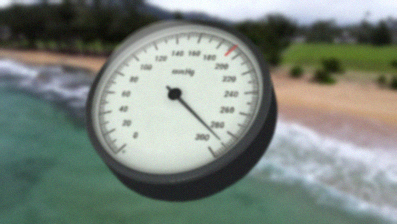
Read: 290 mmHg
